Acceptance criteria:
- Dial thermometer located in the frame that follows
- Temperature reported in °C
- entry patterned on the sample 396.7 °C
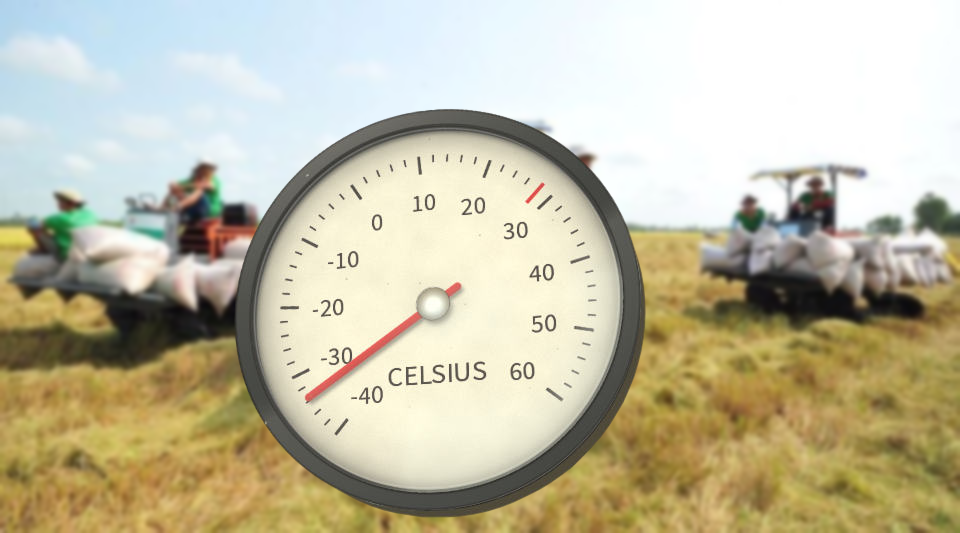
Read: -34 °C
